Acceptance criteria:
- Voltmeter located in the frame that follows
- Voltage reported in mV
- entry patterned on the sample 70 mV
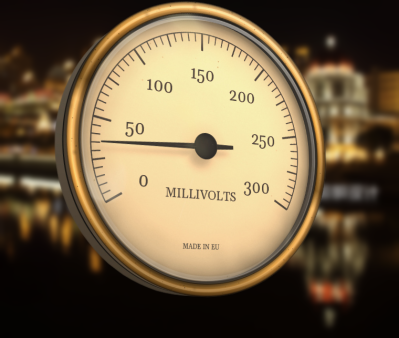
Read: 35 mV
